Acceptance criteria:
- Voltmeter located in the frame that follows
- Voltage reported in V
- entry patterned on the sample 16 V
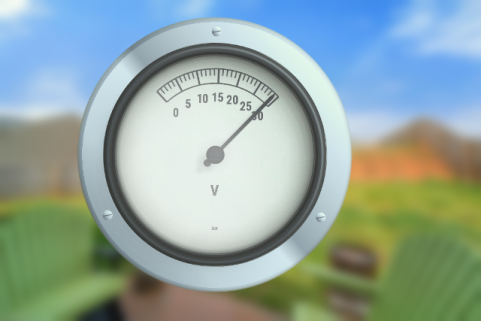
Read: 29 V
